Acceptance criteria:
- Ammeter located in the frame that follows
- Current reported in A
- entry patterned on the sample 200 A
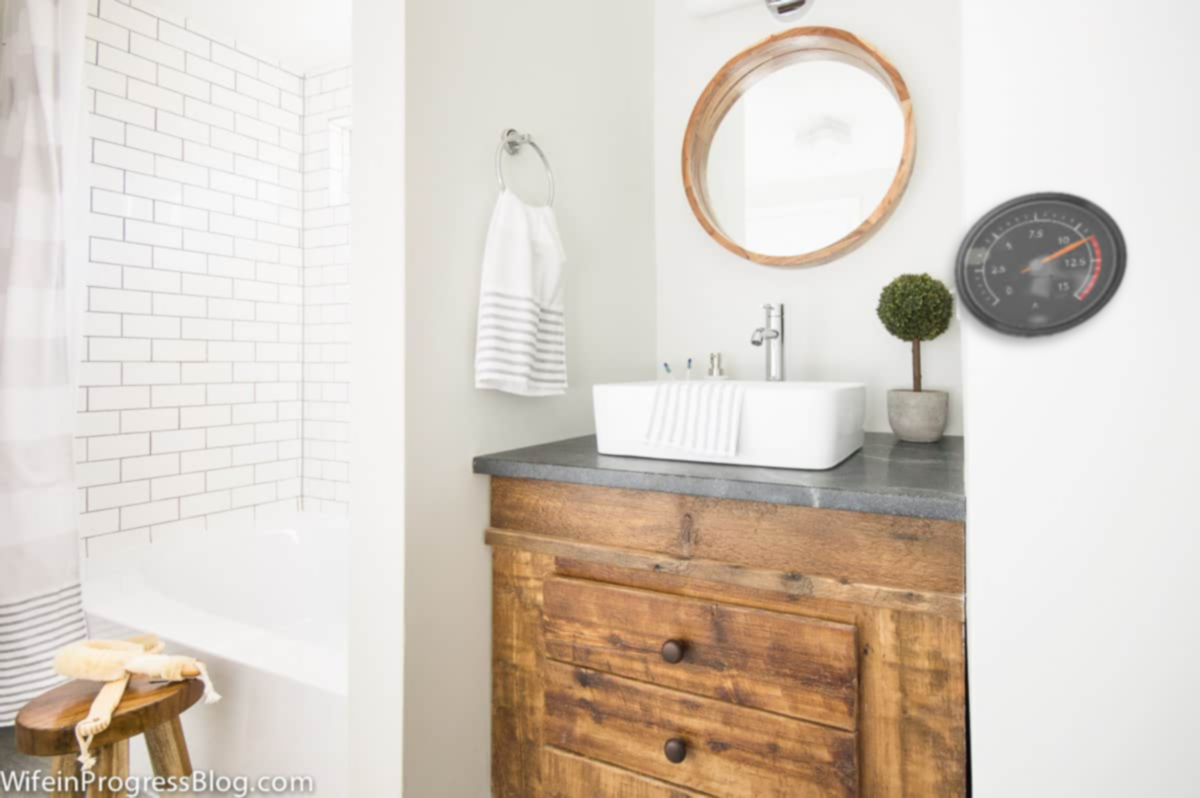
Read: 11 A
